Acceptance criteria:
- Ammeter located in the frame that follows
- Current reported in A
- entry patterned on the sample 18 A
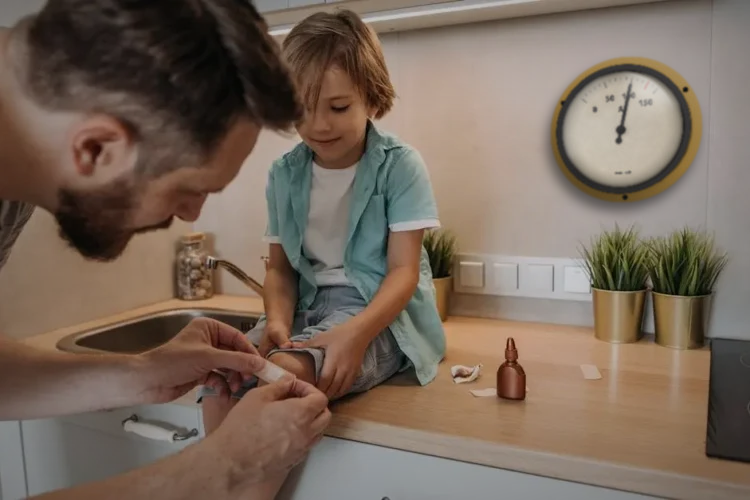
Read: 100 A
